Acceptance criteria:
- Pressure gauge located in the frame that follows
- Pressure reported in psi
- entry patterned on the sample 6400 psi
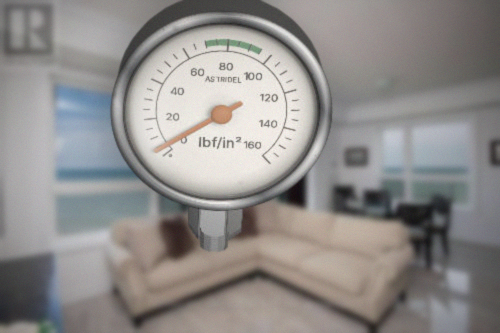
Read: 5 psi
